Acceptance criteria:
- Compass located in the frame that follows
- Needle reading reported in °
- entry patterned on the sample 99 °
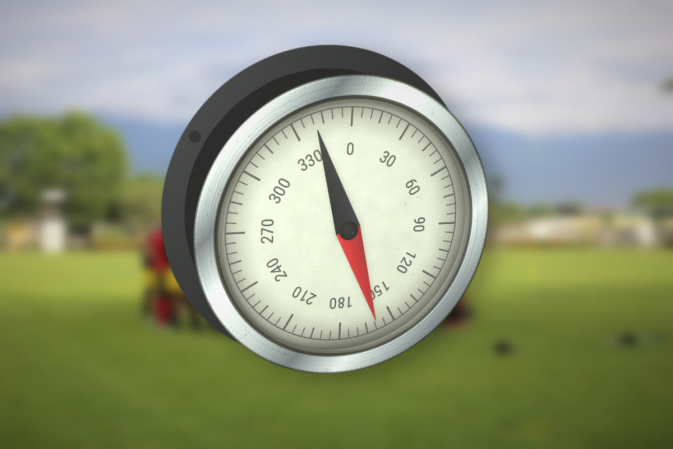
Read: 160 °
